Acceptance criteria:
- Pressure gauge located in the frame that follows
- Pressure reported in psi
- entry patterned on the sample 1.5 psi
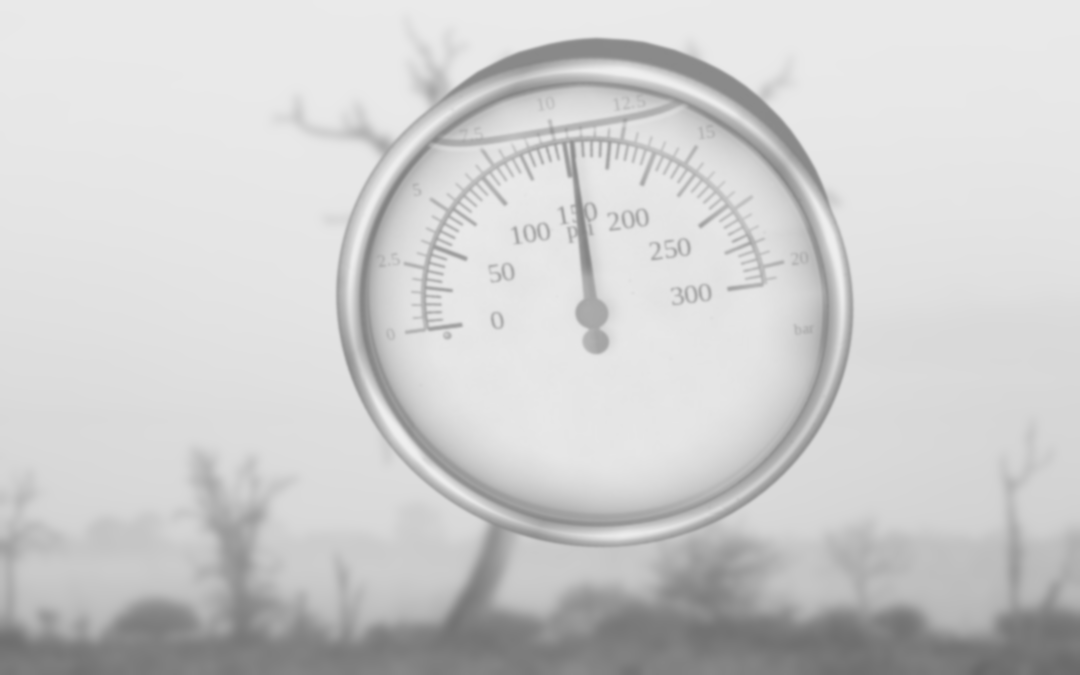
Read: 155 psi
